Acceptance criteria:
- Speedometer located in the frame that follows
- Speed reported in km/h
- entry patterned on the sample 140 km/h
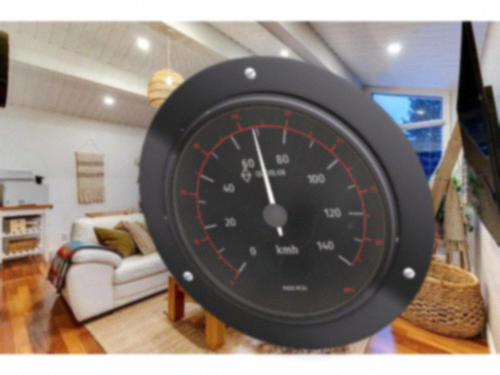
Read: 70 km/h
